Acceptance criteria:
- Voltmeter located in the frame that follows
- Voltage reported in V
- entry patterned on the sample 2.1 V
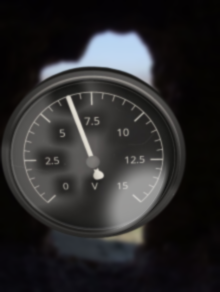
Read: 6.5 V
